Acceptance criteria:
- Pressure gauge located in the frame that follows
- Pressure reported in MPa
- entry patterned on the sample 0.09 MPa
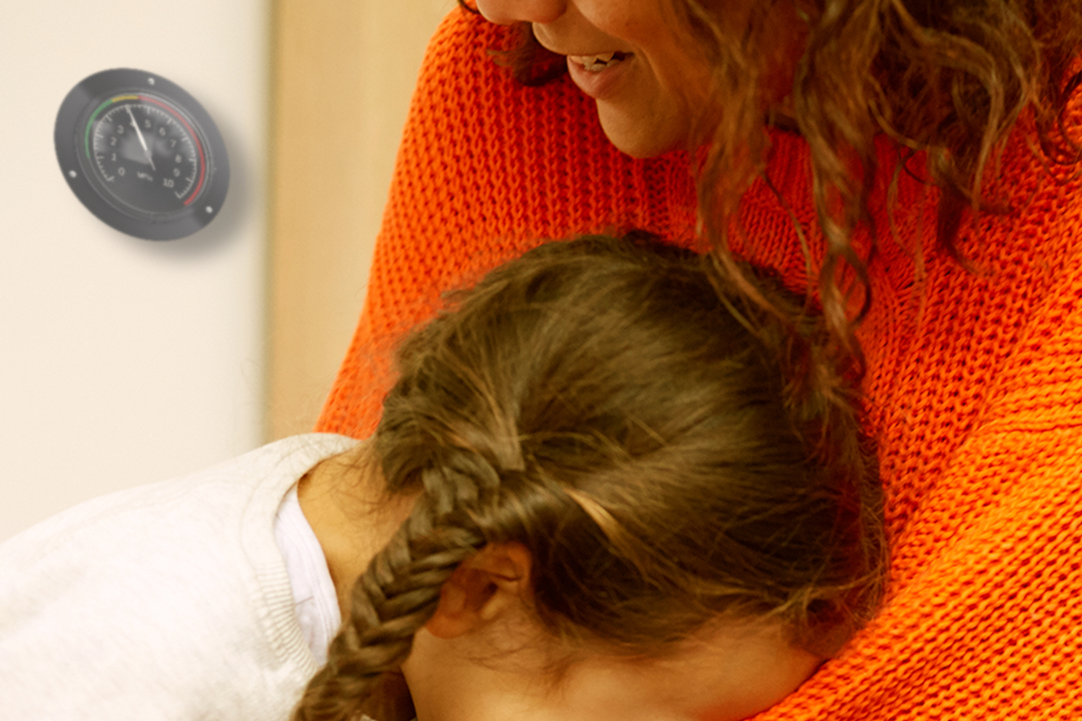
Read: 4 MPa
